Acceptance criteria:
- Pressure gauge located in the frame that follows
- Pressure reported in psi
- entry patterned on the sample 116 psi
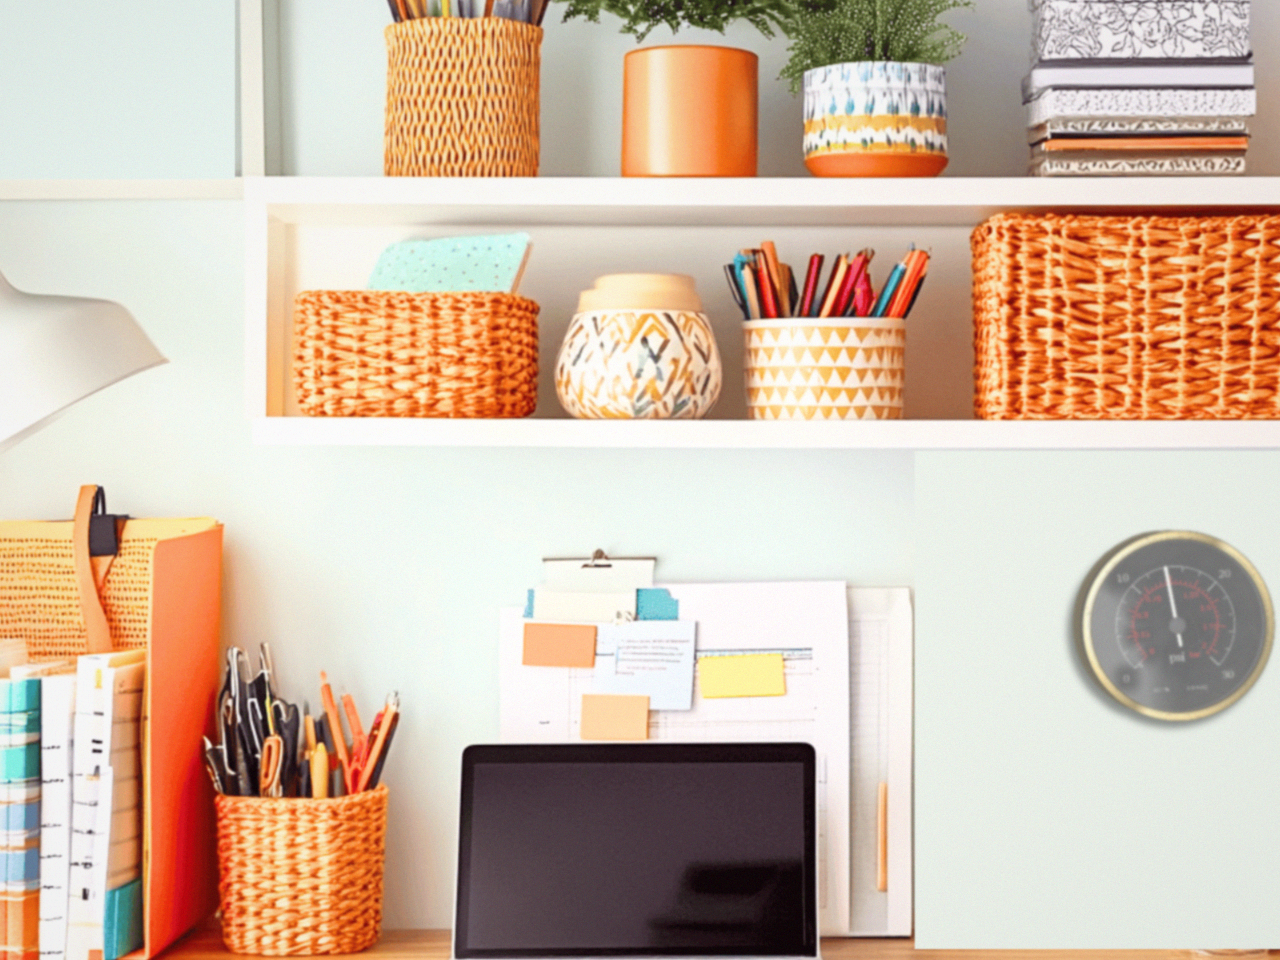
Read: 14 psi
